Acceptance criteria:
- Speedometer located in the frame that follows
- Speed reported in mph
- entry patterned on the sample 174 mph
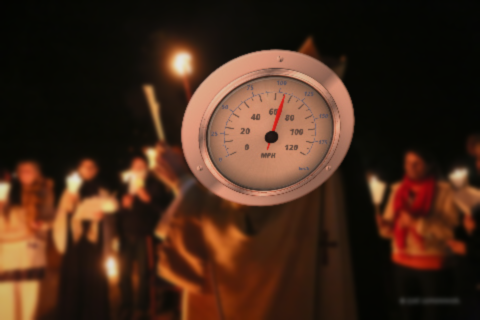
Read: 65 mph
